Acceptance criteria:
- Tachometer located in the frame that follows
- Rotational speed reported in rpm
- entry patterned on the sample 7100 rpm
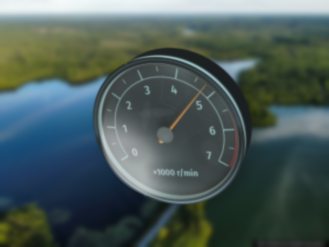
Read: 4750 rpm
